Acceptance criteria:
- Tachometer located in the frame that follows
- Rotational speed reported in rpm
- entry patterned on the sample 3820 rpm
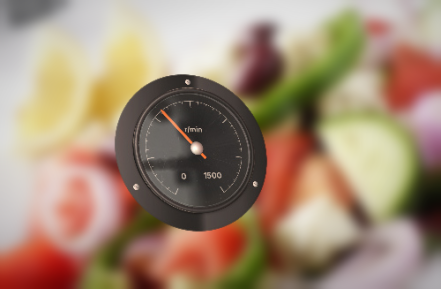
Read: 550 rpm
